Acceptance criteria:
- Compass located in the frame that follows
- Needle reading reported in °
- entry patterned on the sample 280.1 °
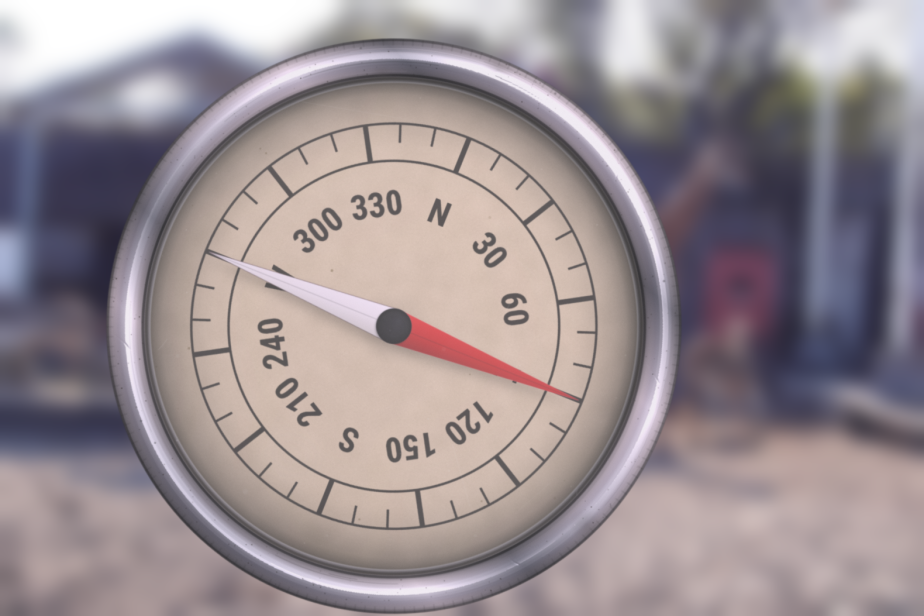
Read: 90 °
